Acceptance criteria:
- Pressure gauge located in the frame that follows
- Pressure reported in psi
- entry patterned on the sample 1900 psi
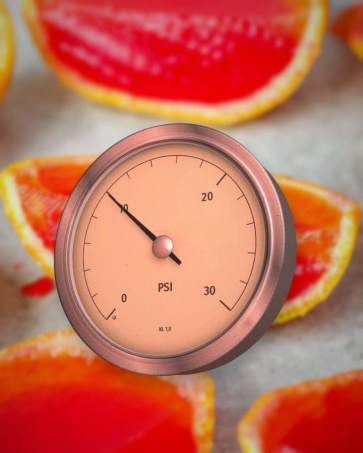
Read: 10 psi
